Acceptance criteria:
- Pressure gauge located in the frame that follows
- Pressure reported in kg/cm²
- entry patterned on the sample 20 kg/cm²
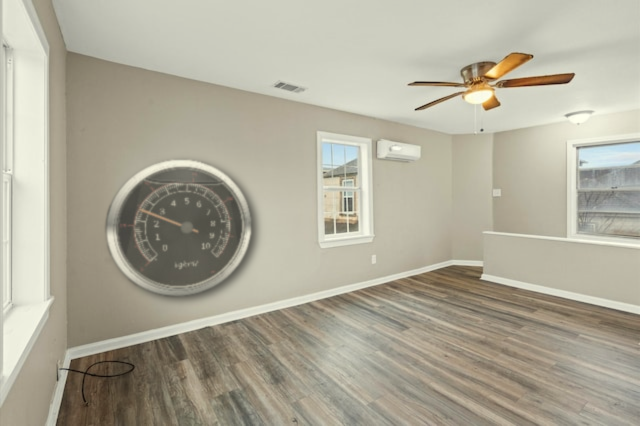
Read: 2.5 kg/cm²
